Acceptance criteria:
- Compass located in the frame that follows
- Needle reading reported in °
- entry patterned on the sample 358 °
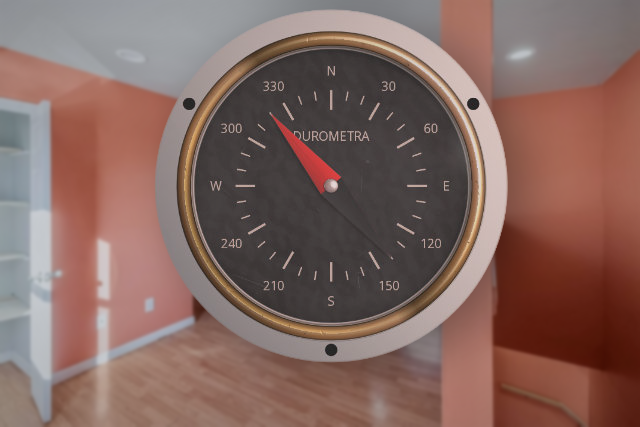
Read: 320 °
